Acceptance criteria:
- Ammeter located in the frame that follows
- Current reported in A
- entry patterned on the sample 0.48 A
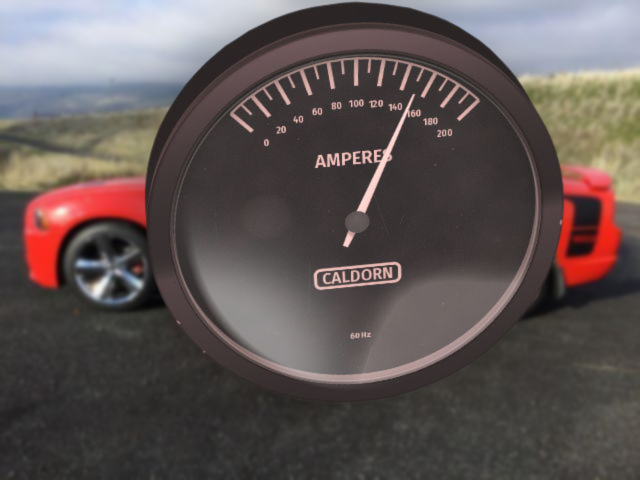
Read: 150 A
